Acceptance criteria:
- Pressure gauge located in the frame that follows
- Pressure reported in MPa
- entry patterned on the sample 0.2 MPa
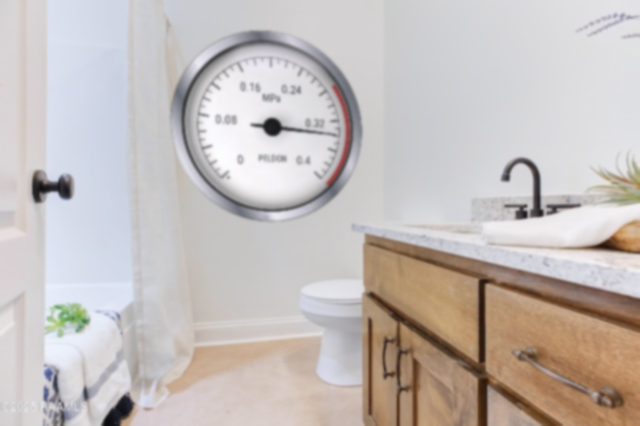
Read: 0.34 MPa
